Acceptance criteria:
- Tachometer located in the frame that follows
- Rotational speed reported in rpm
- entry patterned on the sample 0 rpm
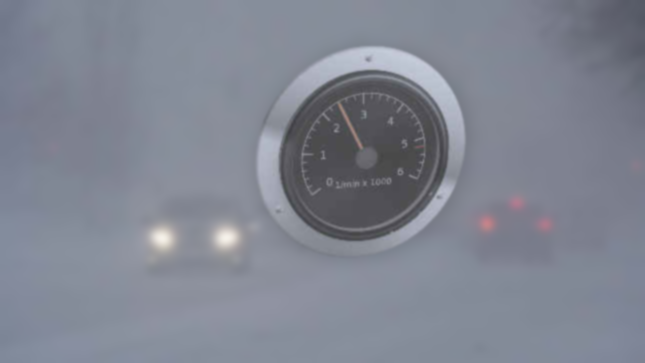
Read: 2400 rpm
